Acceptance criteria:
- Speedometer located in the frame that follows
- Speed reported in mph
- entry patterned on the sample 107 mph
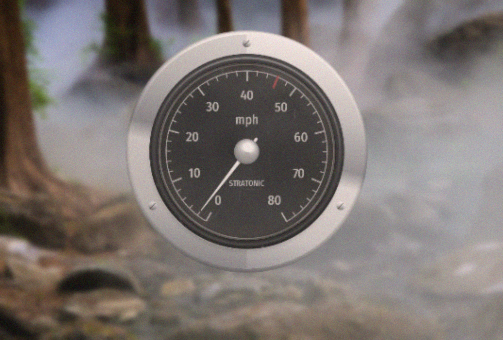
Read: 2 mph
